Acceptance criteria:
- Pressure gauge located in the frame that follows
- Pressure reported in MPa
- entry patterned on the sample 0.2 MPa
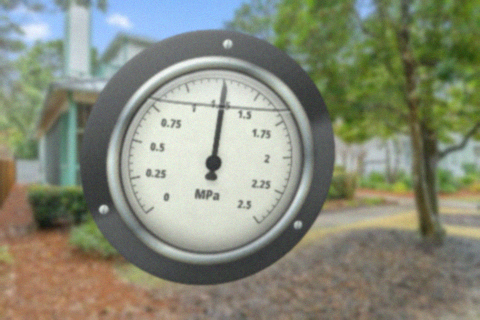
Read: 1.25 MPa
